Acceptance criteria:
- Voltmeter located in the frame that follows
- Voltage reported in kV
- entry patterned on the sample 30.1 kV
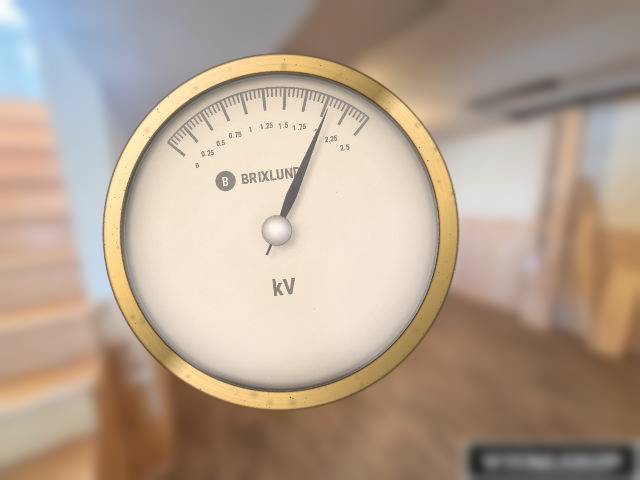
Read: 2.05 kV
